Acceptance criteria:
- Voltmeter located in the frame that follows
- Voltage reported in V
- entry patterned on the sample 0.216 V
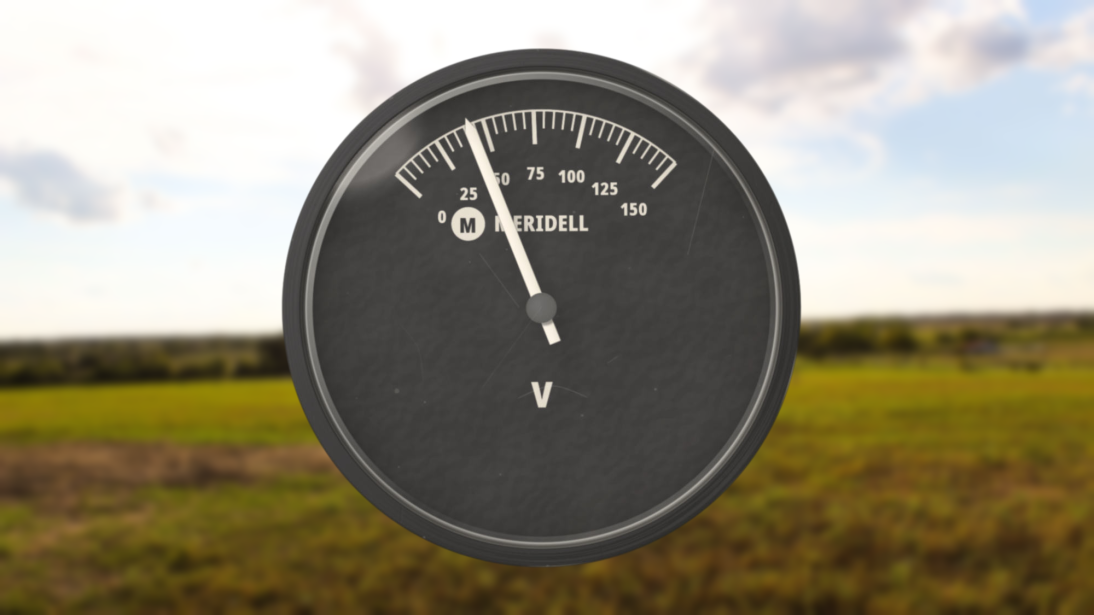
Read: 42.5 V
